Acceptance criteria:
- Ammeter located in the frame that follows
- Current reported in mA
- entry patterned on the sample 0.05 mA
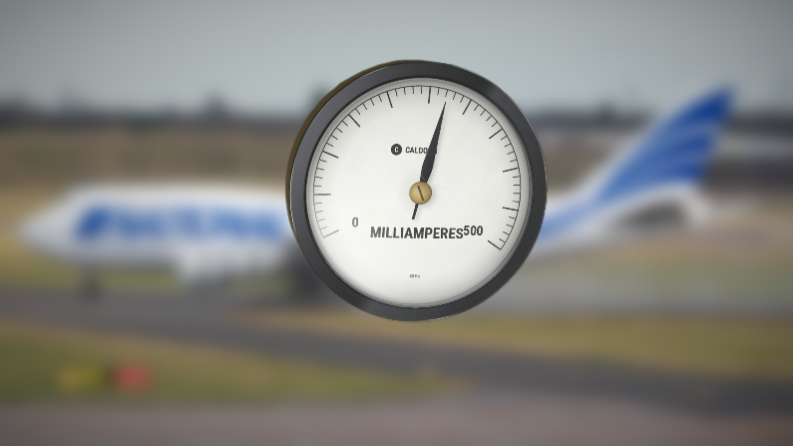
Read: 270 mA
